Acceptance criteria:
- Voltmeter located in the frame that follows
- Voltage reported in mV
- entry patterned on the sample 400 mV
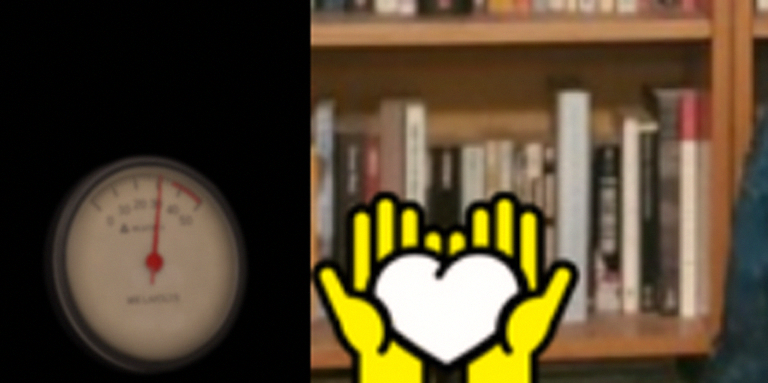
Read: 30 mV
